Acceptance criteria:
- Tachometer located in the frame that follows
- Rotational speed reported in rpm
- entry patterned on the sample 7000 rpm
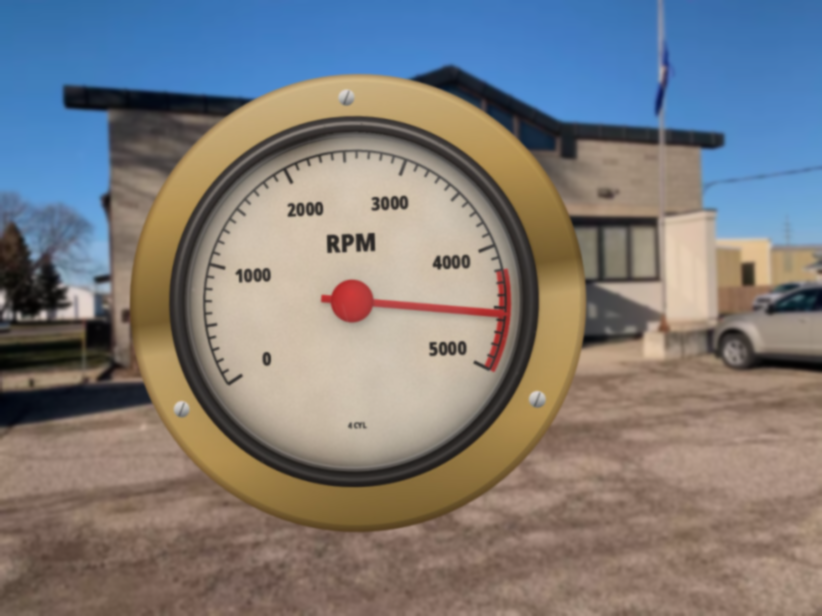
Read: 4550 rpm
